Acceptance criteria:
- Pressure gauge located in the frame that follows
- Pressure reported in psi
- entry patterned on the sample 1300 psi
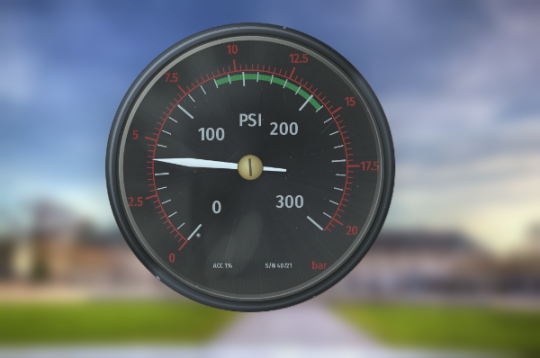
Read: 60 psi
